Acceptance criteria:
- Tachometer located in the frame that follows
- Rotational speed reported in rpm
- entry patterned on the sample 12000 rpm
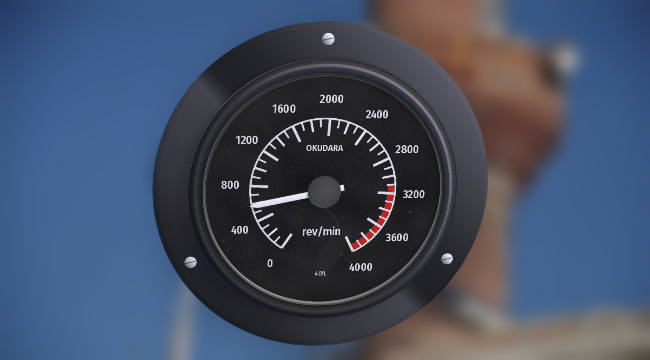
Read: 600 rpm
